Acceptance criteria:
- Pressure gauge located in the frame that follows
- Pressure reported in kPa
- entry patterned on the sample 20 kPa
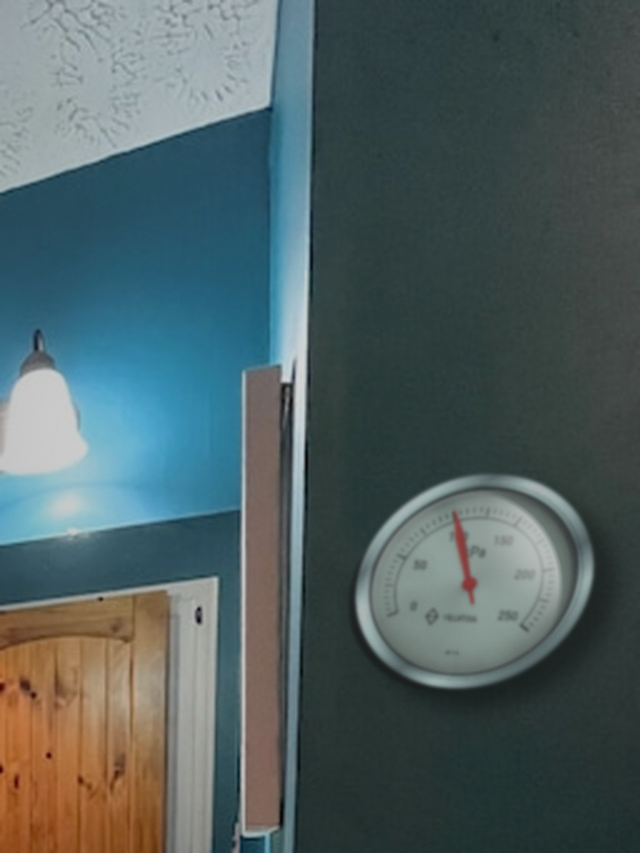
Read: 100 kPa
